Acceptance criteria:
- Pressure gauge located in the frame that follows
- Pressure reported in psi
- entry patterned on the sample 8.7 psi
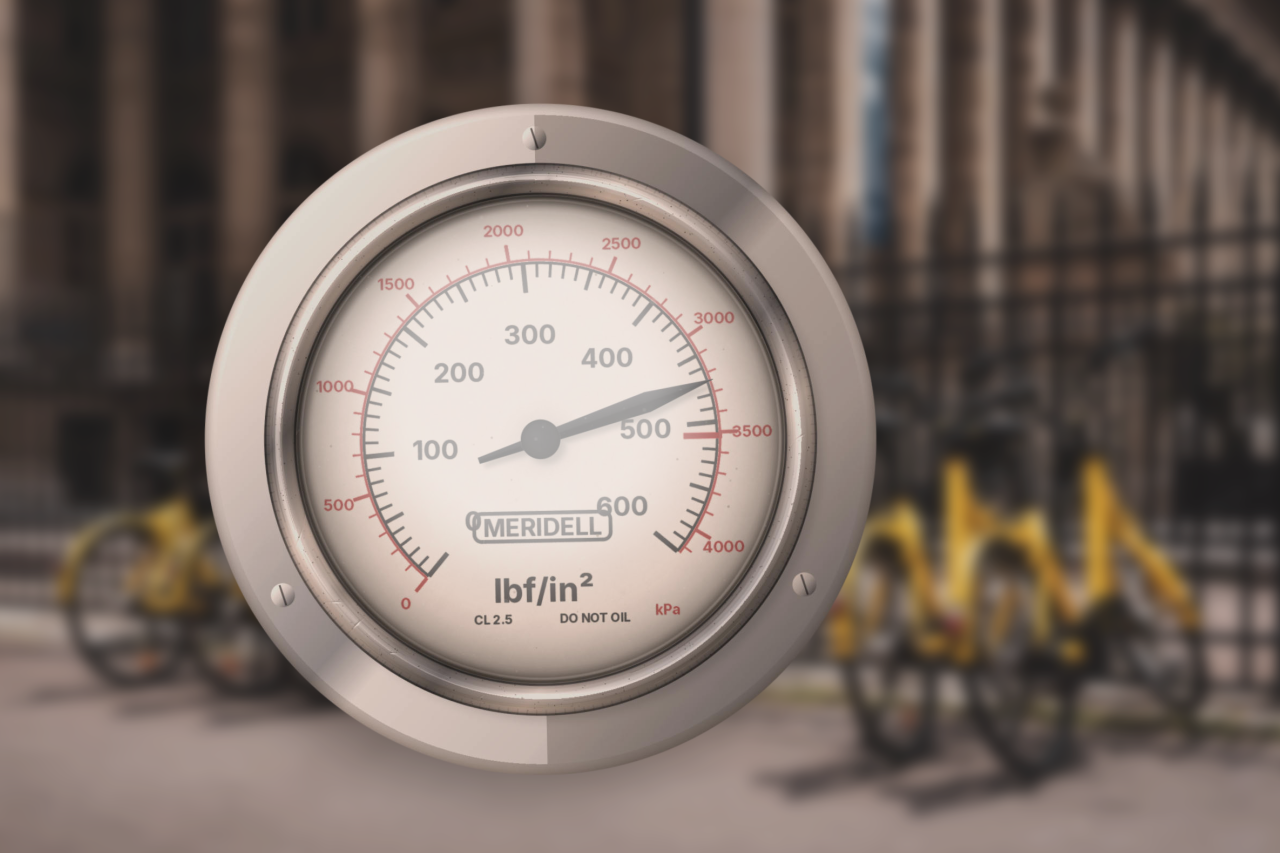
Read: 470 psi
